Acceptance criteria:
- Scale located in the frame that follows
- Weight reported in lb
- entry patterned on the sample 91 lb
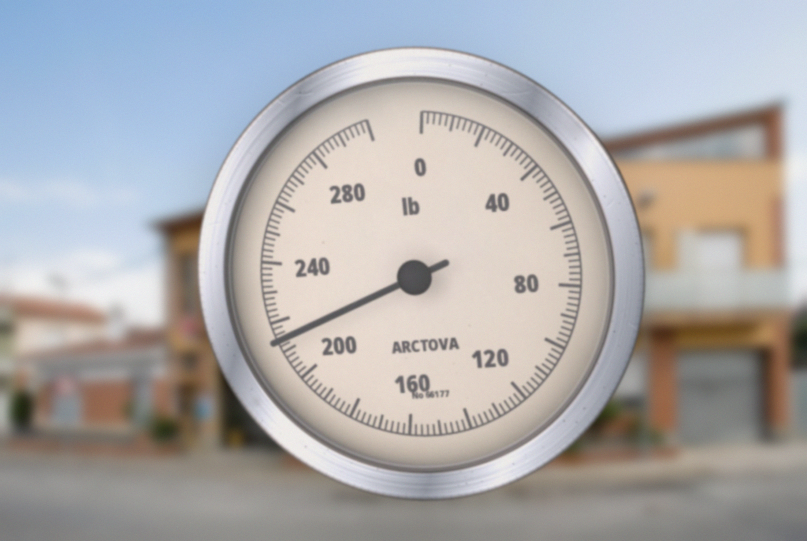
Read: 214 lb
